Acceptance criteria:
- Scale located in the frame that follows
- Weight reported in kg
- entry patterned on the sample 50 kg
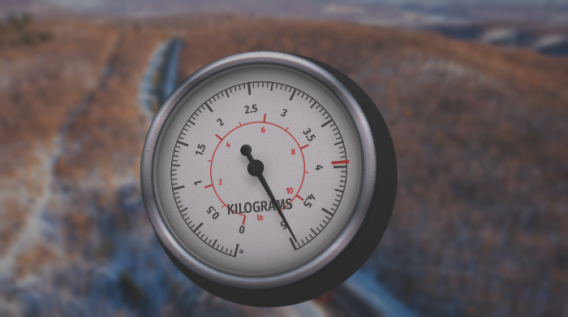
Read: 4.95 kg
